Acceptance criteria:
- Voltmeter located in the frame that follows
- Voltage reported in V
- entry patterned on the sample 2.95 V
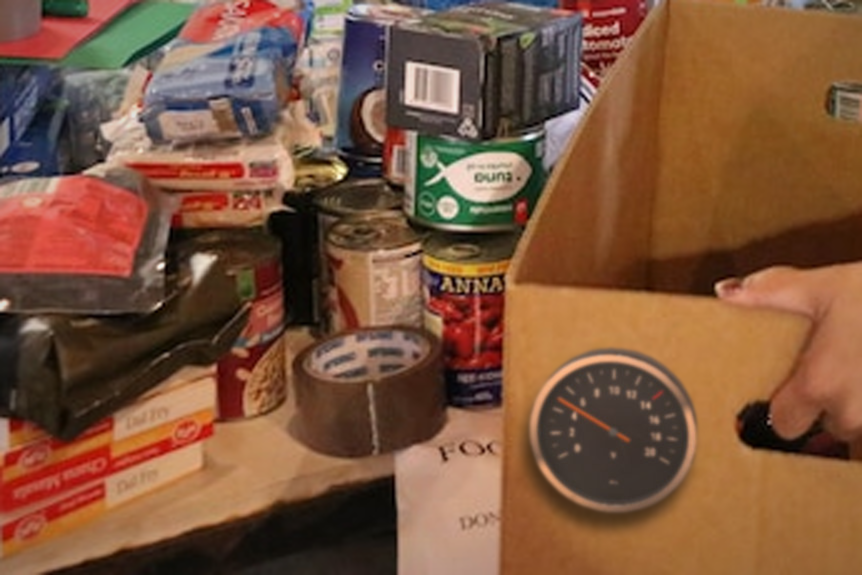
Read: 5 V
